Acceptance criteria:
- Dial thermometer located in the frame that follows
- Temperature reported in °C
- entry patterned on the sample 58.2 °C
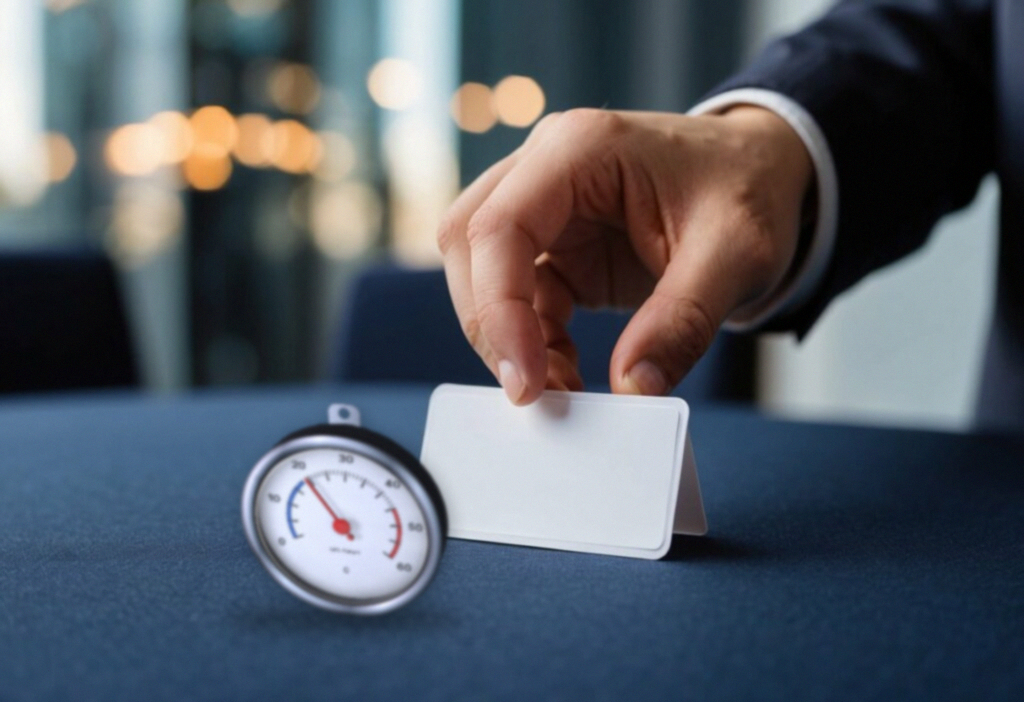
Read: 20 °C
